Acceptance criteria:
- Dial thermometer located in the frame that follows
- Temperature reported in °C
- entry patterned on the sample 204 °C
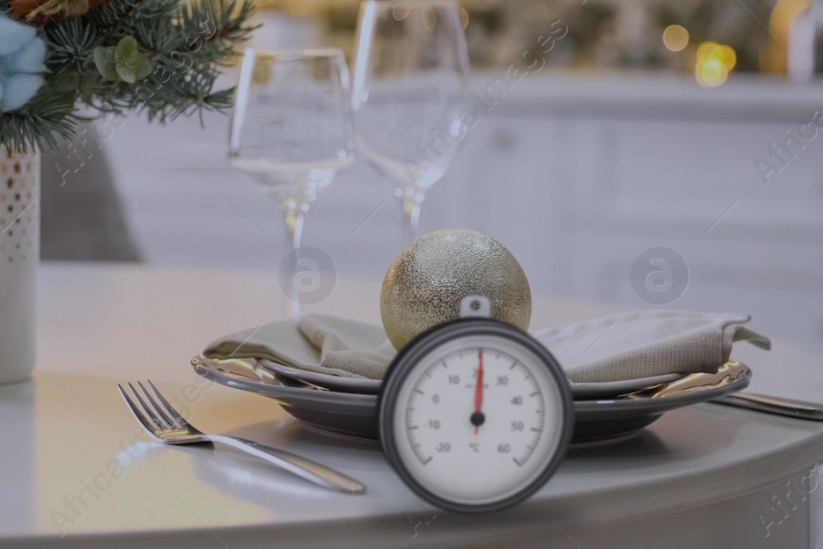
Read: 20 °C
